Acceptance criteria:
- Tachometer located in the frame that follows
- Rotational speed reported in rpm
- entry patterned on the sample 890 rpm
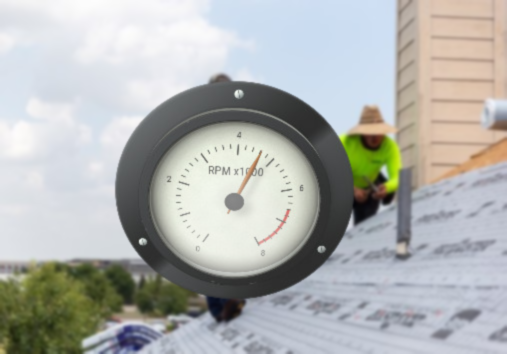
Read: 4600 rpm
